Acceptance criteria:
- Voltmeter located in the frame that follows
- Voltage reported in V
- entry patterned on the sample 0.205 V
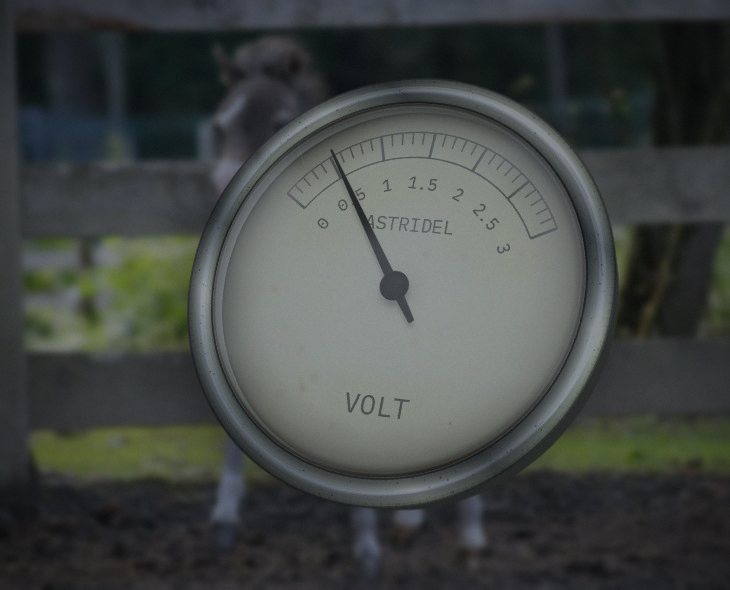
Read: 0.55 V
